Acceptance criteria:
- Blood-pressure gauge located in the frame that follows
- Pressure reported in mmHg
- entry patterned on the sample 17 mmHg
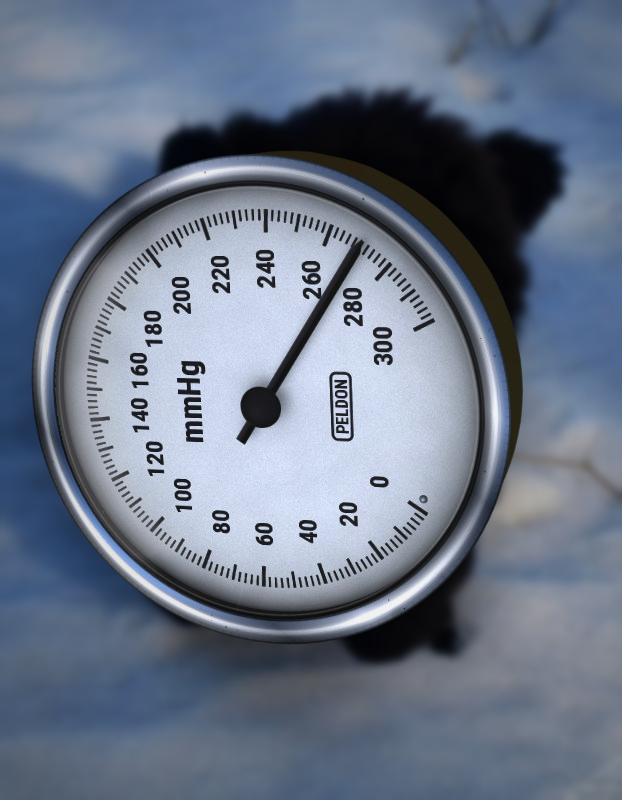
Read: 270 mmHg
